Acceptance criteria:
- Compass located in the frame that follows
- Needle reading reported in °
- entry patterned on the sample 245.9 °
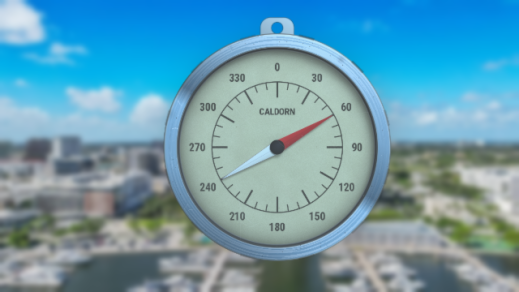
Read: 60 °
